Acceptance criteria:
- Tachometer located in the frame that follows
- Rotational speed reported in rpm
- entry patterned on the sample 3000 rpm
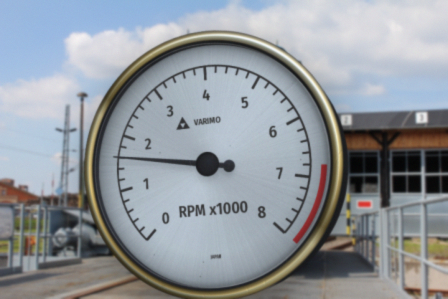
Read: 1600 rpm
